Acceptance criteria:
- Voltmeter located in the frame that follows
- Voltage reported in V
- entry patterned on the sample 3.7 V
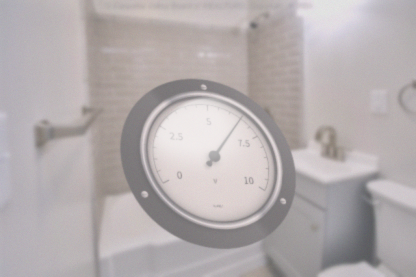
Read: 6.5 V
